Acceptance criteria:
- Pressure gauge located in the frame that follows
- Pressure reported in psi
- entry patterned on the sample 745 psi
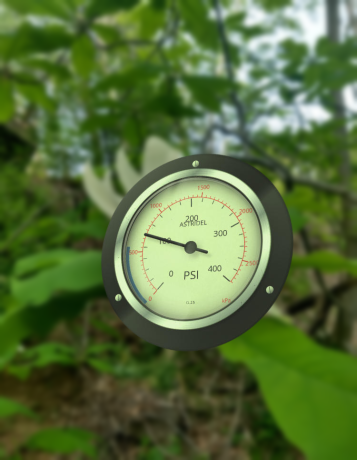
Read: 100 psi
